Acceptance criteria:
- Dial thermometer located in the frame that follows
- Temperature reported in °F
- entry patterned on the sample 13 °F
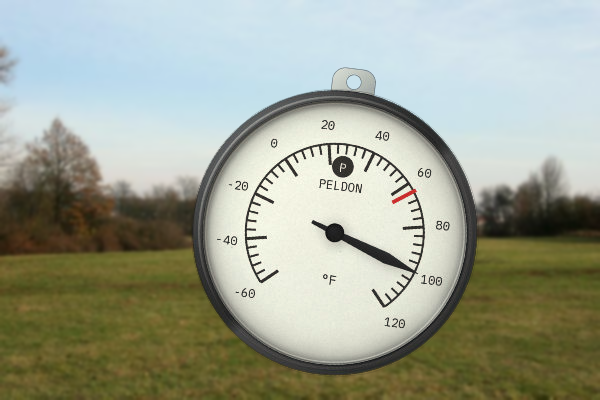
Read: 100 °F
